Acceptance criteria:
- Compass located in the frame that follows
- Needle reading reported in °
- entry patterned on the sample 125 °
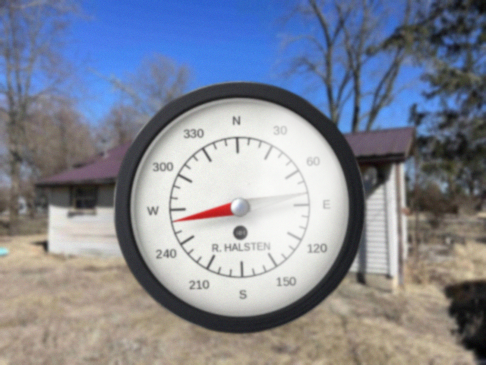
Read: 260 °
